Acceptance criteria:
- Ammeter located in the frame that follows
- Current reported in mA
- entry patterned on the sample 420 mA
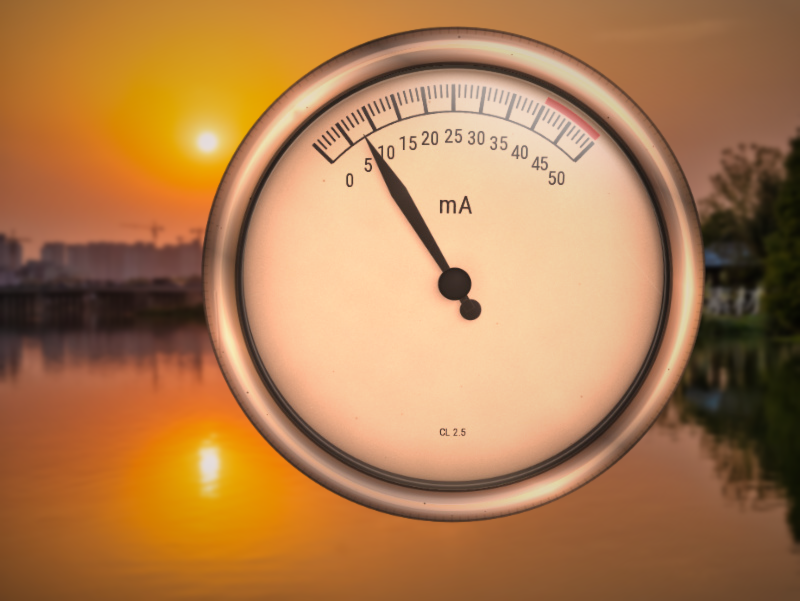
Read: 8 mA
